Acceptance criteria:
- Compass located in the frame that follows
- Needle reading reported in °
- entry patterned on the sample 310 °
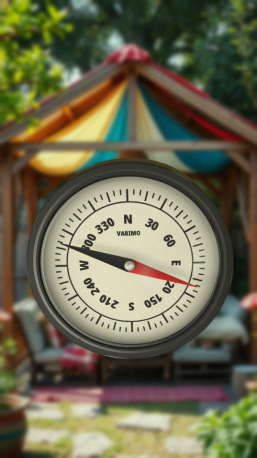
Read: 110 °
